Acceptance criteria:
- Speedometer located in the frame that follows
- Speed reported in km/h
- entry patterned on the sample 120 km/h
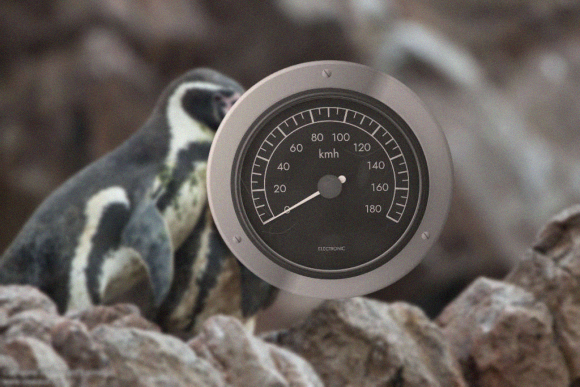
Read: 0 km/h
